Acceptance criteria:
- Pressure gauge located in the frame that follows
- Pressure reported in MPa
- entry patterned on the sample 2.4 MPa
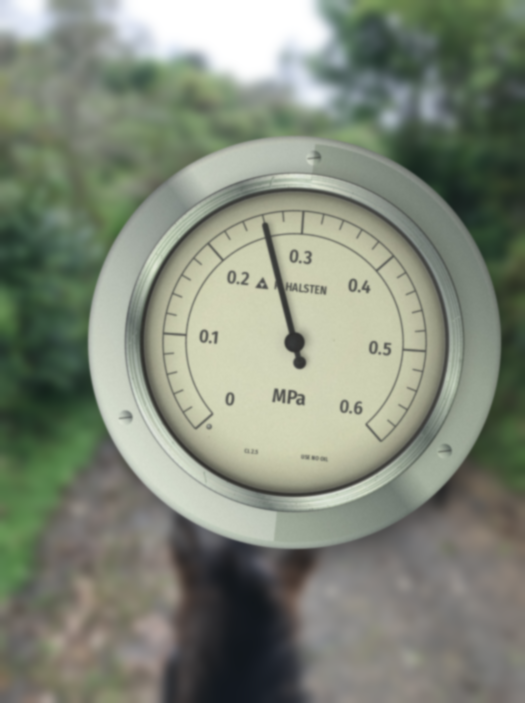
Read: 0.26 MPa
